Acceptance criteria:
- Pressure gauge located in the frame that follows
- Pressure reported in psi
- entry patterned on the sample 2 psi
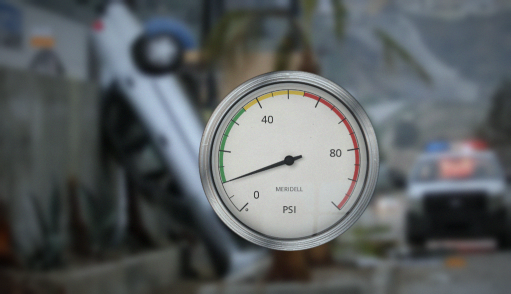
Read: 10 psi
